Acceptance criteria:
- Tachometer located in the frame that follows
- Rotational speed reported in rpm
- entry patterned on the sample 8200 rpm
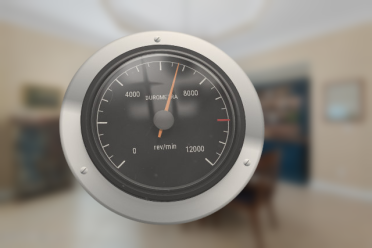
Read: 6750 rpm
